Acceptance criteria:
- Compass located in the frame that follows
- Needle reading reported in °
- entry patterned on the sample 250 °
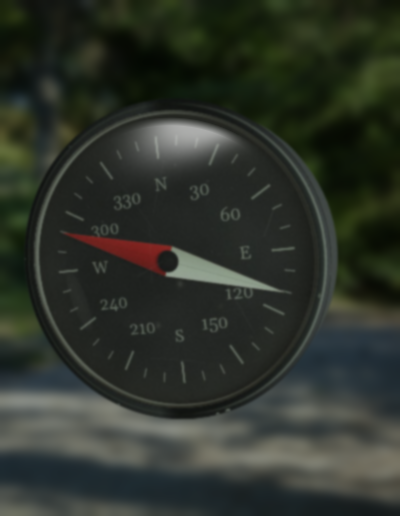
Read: 290 °
